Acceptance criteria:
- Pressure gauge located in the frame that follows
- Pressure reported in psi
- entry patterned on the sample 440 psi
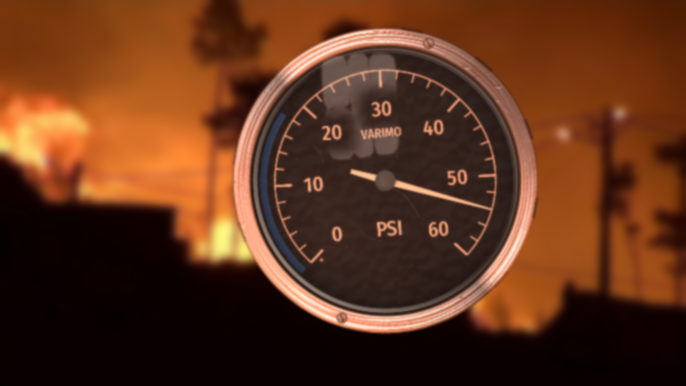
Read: 54 psi
